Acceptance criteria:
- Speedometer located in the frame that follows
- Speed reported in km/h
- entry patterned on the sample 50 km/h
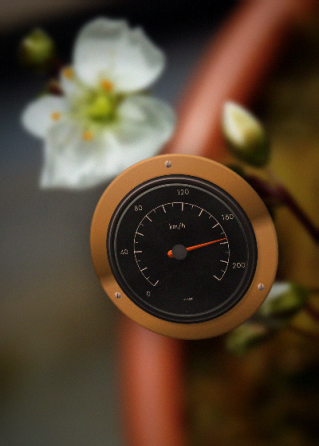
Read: 175 km/h
